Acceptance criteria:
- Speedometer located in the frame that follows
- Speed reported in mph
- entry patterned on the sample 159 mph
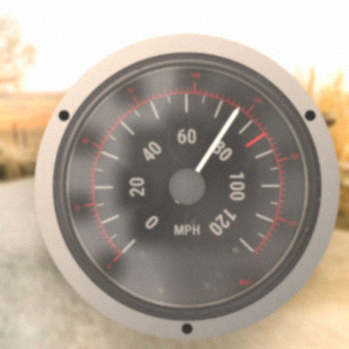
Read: 75 mph
